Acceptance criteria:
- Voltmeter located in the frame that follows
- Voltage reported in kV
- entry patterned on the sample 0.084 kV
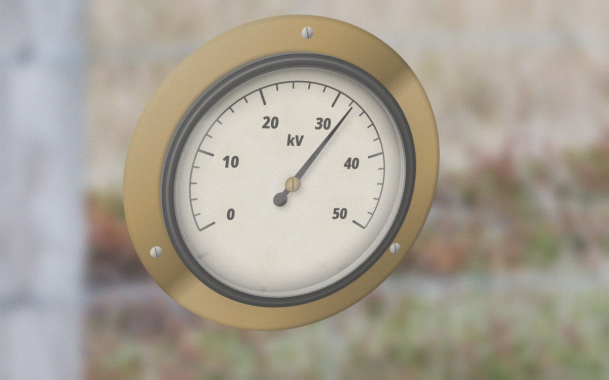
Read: 32 kV
